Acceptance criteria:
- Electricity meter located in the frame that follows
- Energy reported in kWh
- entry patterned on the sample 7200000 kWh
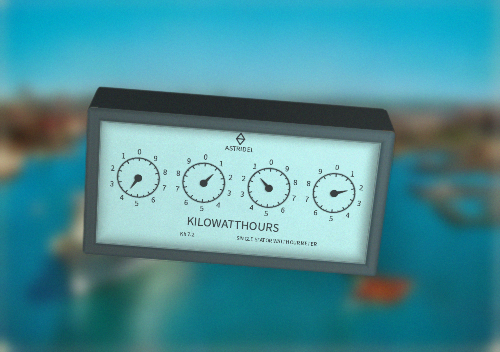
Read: 4112 kWh
